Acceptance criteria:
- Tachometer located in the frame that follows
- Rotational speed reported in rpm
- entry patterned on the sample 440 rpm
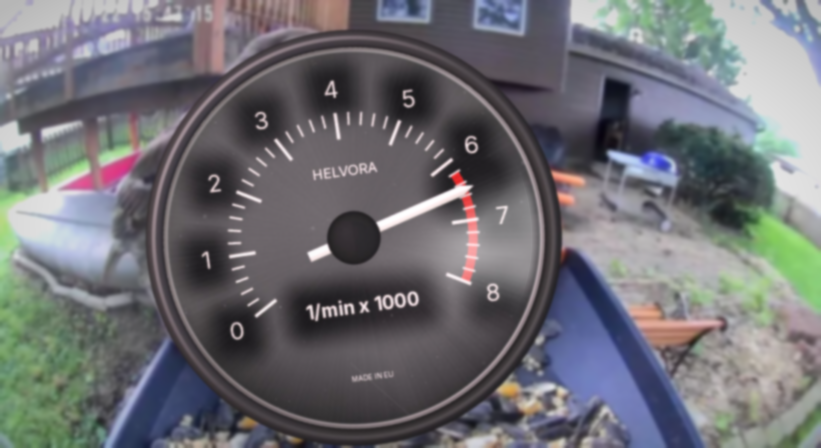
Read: 6500 rpm
